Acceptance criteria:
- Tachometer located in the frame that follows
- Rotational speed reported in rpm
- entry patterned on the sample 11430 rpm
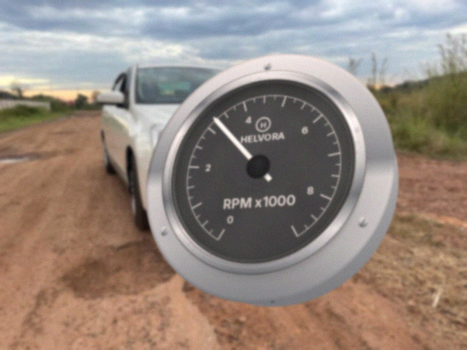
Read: 3250 rpm
